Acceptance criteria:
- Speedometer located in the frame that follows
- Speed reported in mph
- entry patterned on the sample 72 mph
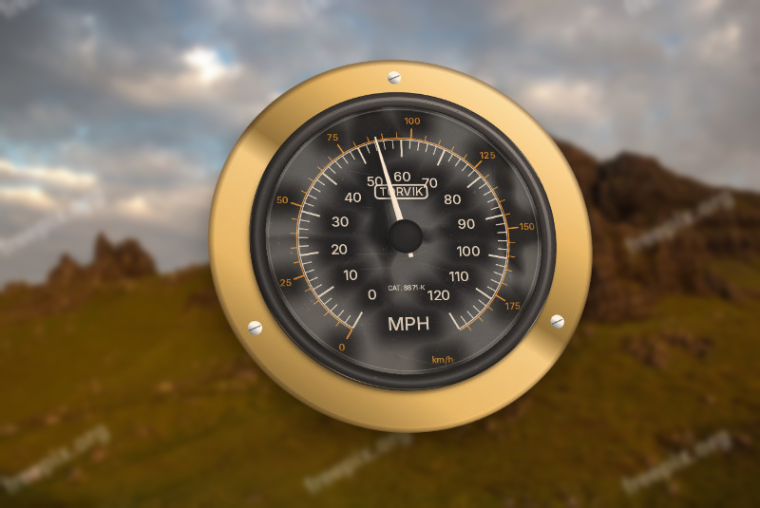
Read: 54 mph
